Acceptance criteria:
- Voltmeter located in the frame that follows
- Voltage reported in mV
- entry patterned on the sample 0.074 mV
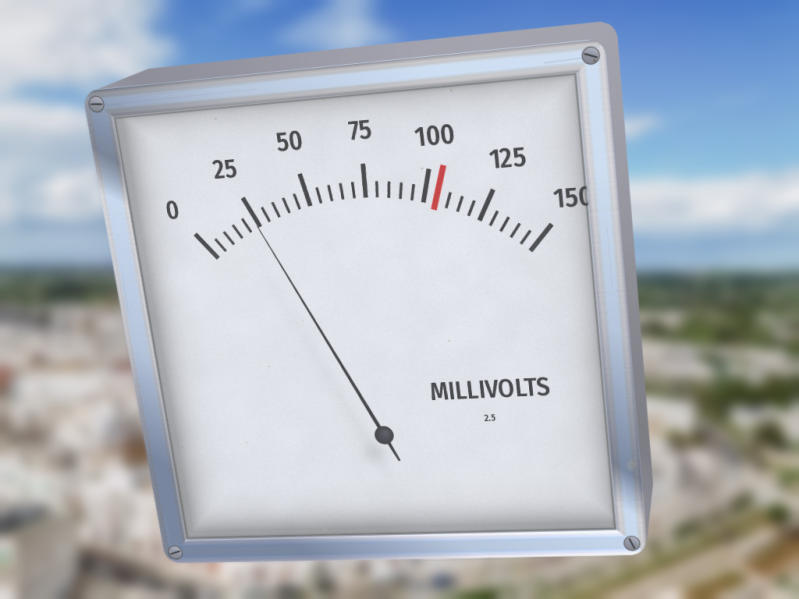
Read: 25 mV
